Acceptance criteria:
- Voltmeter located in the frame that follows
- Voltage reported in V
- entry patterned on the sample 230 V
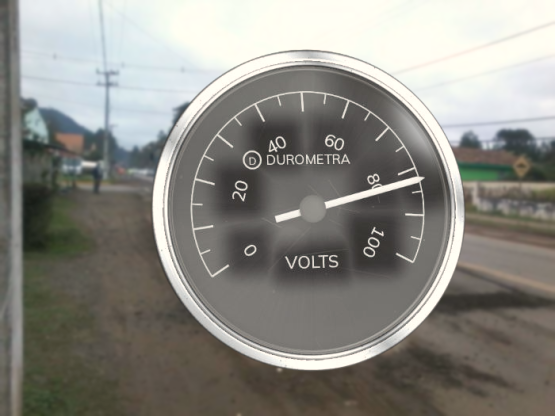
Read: 82.5 V
